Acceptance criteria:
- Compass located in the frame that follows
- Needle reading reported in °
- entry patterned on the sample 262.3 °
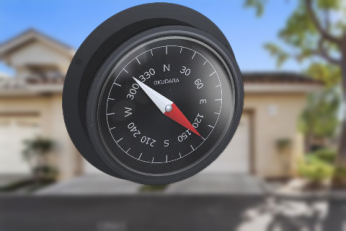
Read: 135 °
